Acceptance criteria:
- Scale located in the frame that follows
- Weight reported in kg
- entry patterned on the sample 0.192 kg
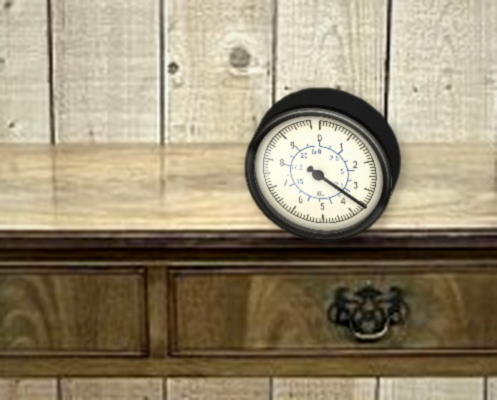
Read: 3.5 kg
